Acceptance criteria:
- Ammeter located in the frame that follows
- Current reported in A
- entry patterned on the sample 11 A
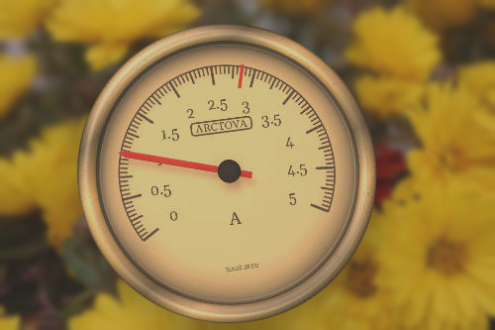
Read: 1 A
